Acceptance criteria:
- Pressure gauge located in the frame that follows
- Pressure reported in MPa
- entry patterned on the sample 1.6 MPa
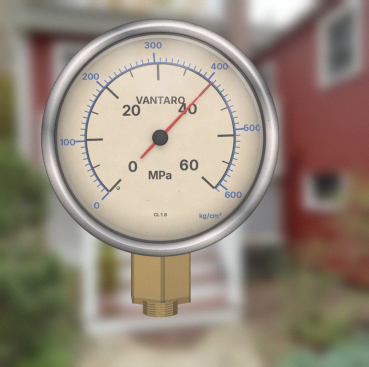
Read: 40 MPa
